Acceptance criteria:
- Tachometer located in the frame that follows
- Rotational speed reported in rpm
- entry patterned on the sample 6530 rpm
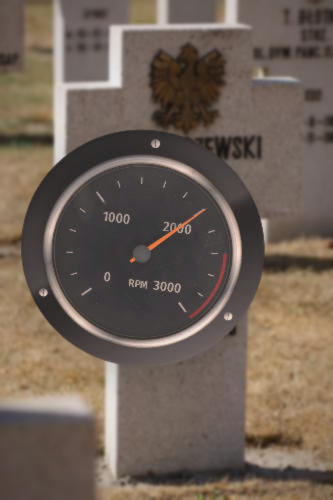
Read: 2000 rpm
